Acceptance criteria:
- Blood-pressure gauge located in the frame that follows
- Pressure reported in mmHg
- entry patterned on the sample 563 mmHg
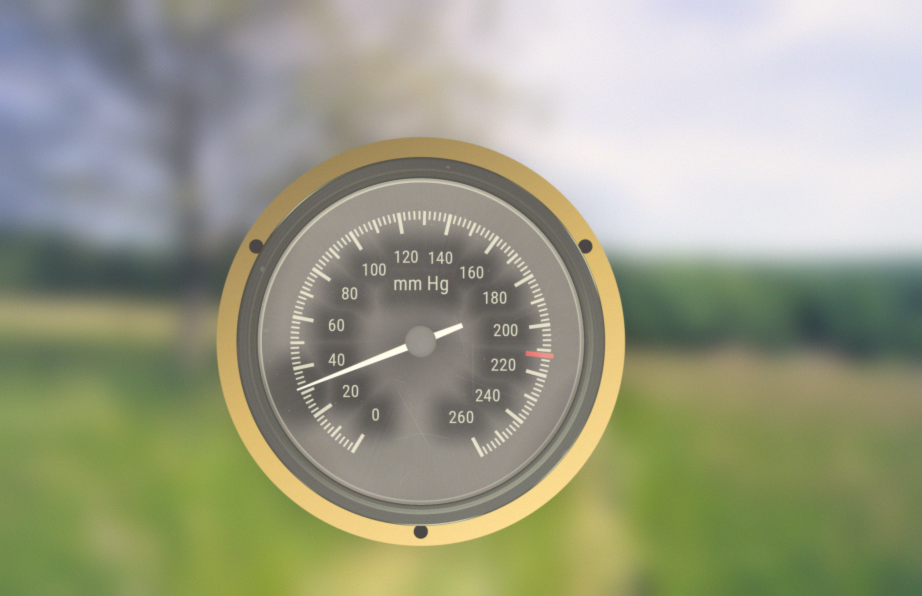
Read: 32 mmHg
